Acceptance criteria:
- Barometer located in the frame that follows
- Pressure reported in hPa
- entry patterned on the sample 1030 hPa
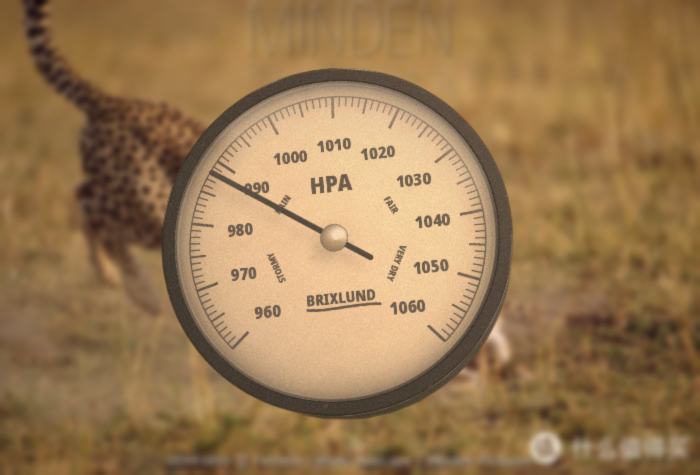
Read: 988 hPa
